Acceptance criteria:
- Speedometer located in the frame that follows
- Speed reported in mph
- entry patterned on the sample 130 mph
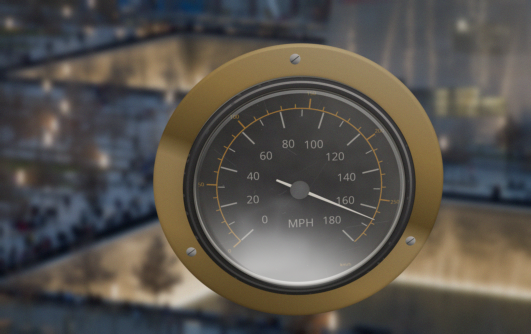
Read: 165 mph
